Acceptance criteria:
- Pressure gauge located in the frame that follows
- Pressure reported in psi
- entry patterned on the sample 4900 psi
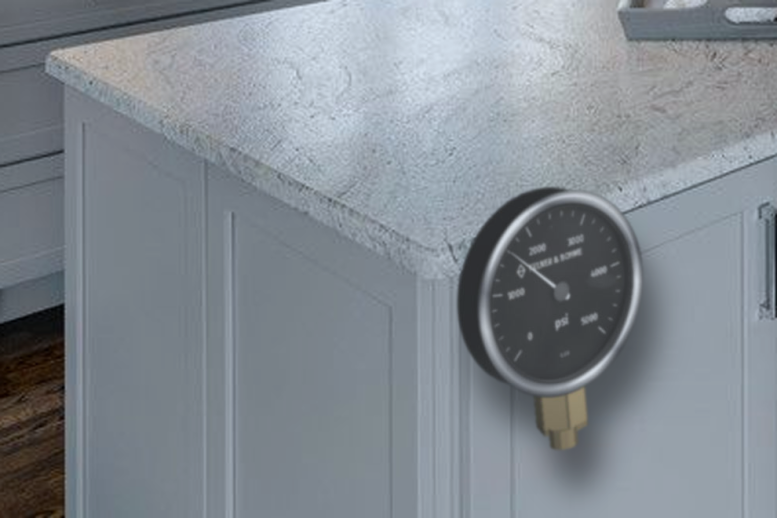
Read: 1600 psi
